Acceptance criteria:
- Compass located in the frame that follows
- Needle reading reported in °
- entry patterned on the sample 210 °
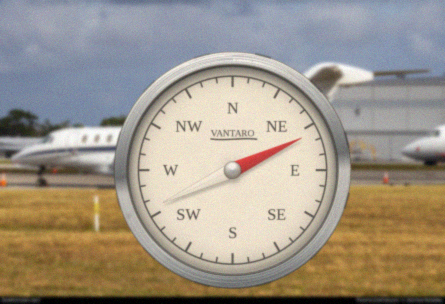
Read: 65 °
